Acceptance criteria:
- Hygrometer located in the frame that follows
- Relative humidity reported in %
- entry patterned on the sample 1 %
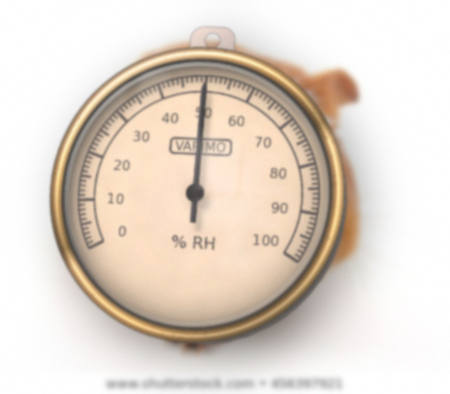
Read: 50 %
